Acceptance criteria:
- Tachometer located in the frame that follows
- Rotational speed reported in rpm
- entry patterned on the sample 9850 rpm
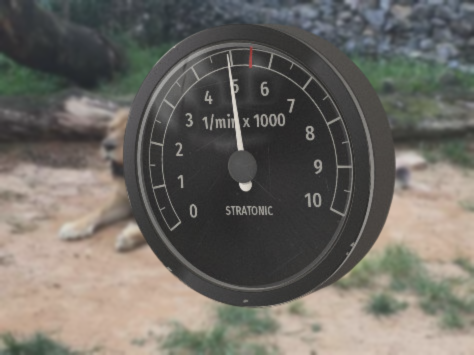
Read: 5000 rpm
